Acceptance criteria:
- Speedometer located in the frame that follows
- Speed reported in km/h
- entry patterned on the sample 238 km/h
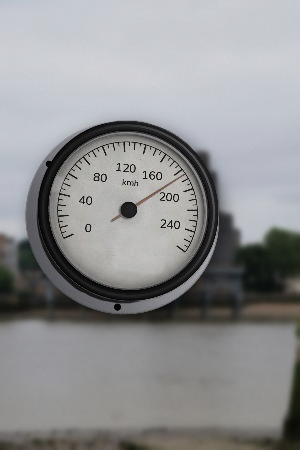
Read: 185 km/h
